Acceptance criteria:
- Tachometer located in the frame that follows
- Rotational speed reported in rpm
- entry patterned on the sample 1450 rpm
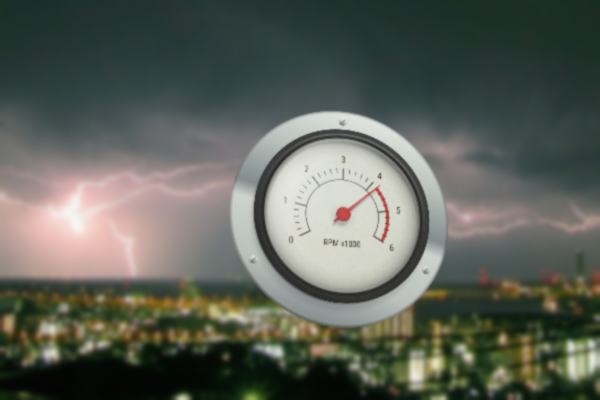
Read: 4200 rpm
